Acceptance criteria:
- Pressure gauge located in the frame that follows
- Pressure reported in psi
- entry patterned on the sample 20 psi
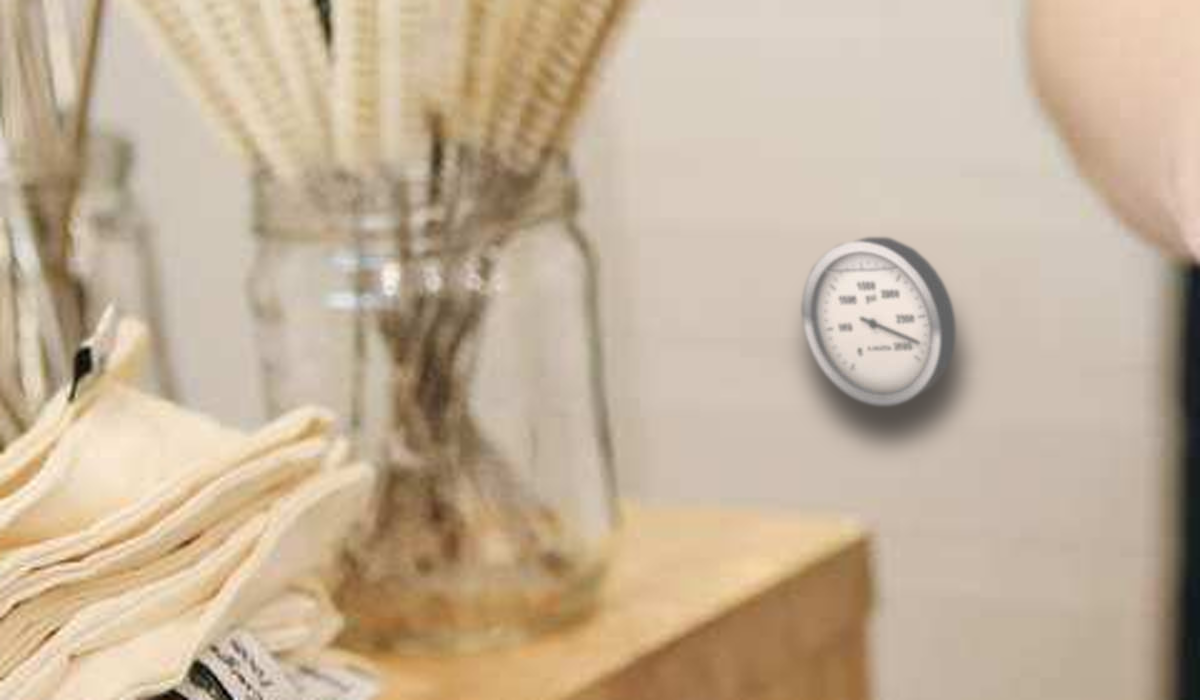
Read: 2800 psi
